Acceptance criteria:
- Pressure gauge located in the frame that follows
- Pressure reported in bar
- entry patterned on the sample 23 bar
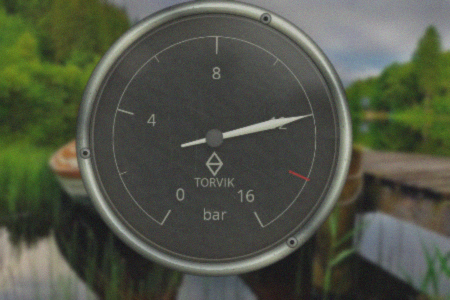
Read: 12 bar
